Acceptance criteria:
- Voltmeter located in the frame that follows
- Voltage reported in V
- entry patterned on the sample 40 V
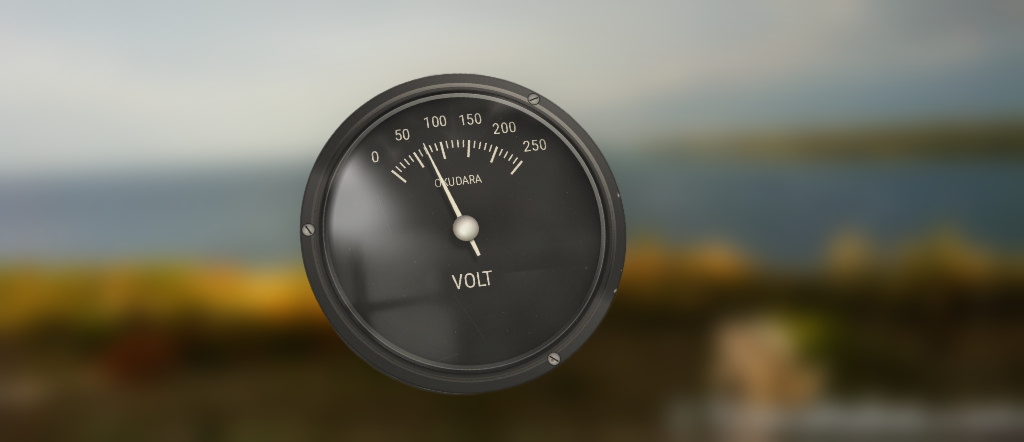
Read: 70 V
